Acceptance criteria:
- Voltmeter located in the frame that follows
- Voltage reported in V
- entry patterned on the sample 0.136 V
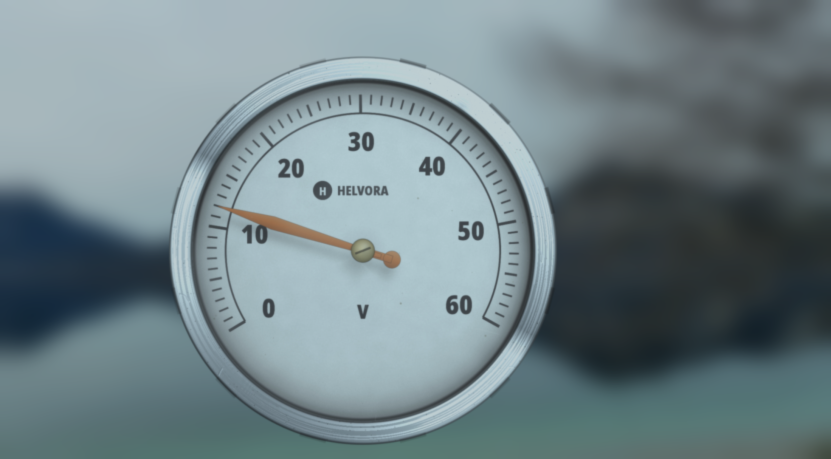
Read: 12 V
